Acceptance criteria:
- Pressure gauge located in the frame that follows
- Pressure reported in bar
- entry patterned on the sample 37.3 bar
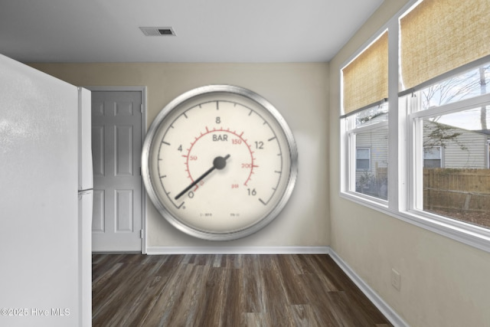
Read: 0.5 bar
